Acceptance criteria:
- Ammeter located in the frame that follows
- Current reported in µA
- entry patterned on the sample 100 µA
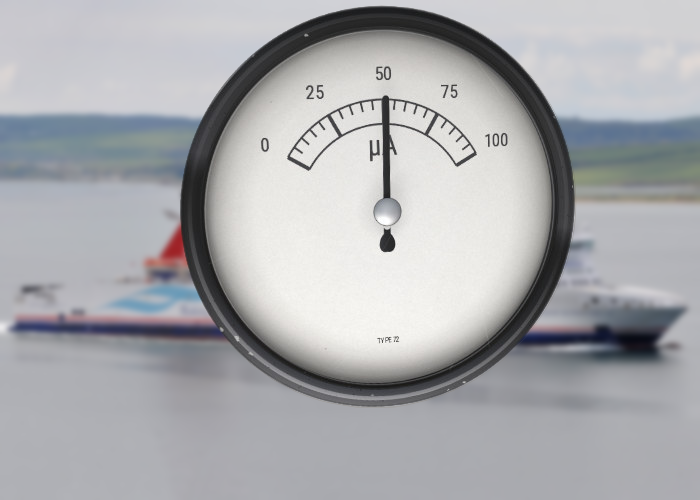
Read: 50 µA
